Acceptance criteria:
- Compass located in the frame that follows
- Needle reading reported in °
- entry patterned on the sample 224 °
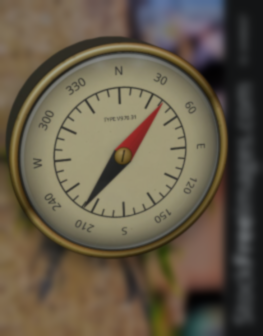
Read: 40 °
